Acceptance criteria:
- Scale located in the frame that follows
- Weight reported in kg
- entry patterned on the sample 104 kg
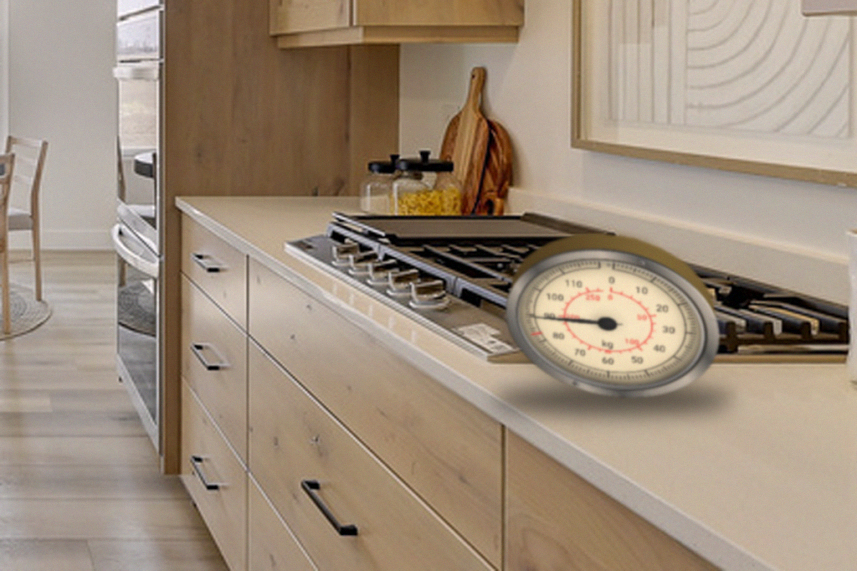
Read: 90 kg
